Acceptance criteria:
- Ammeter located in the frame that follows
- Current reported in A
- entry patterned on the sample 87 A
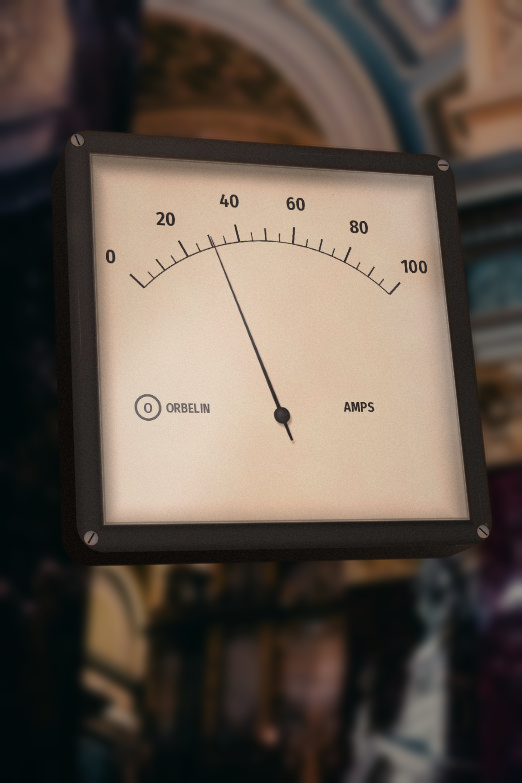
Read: 30 A
